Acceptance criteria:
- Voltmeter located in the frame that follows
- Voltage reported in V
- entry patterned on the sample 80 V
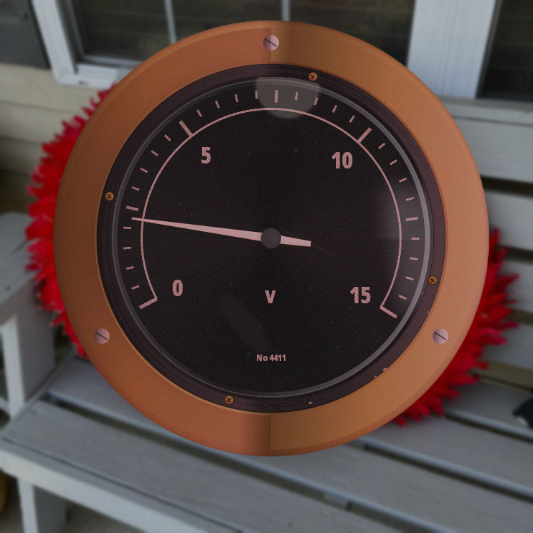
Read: 2.25 V
